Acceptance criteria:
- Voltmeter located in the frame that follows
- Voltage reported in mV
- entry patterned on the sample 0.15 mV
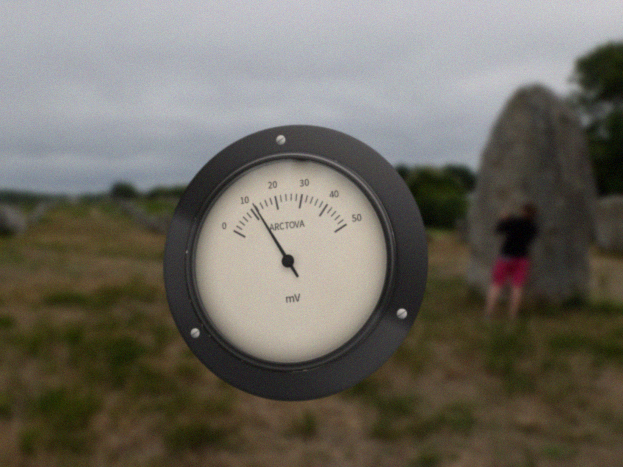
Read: 12 mV
